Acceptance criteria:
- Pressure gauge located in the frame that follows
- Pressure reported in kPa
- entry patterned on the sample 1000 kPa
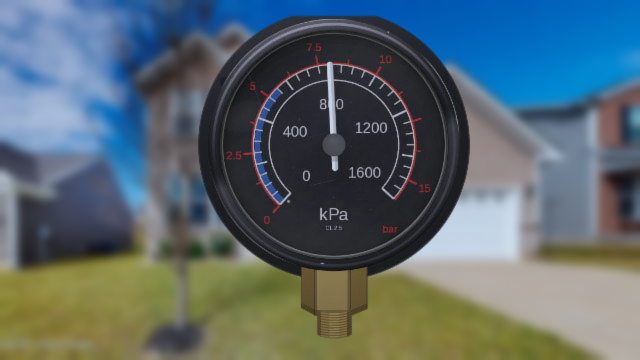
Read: 800 kPa
